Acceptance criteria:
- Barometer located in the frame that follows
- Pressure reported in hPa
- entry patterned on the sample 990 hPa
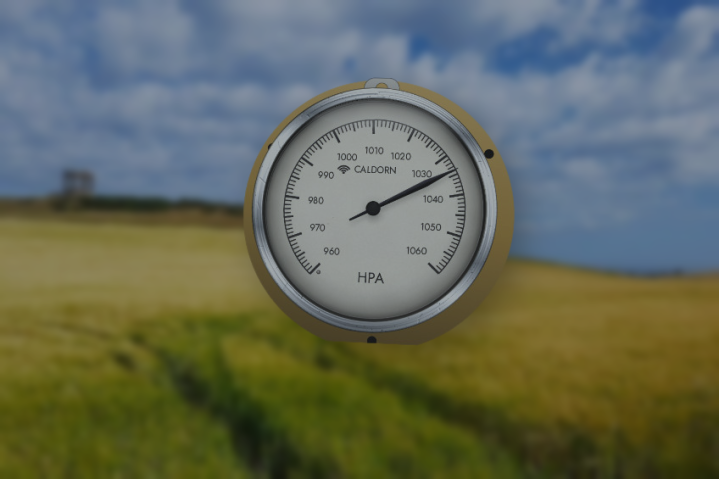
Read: 1034 hPa
